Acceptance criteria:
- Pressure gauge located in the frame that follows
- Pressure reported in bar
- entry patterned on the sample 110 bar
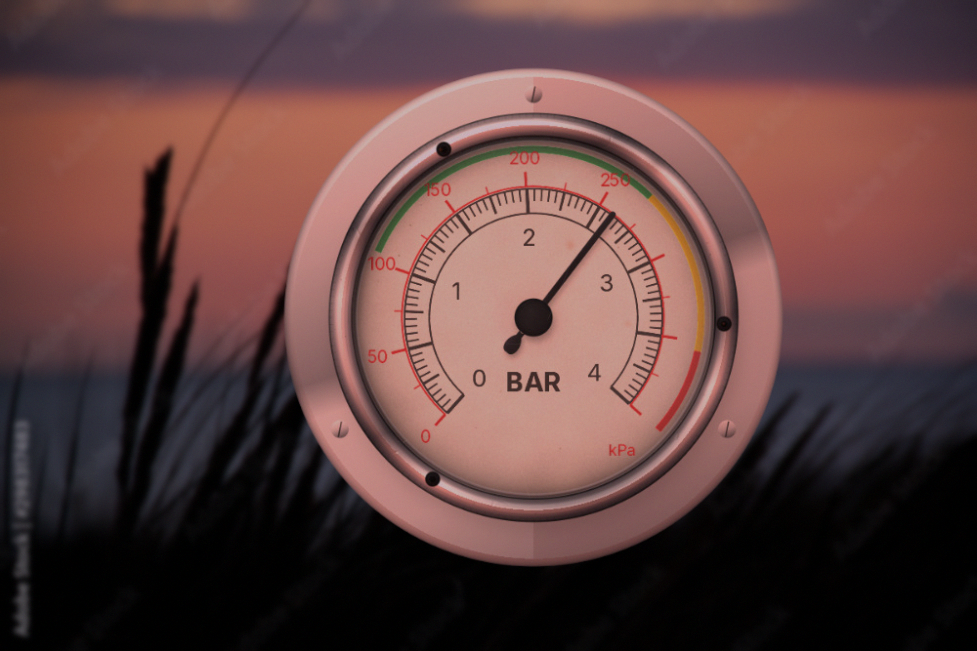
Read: 2.6 bar
